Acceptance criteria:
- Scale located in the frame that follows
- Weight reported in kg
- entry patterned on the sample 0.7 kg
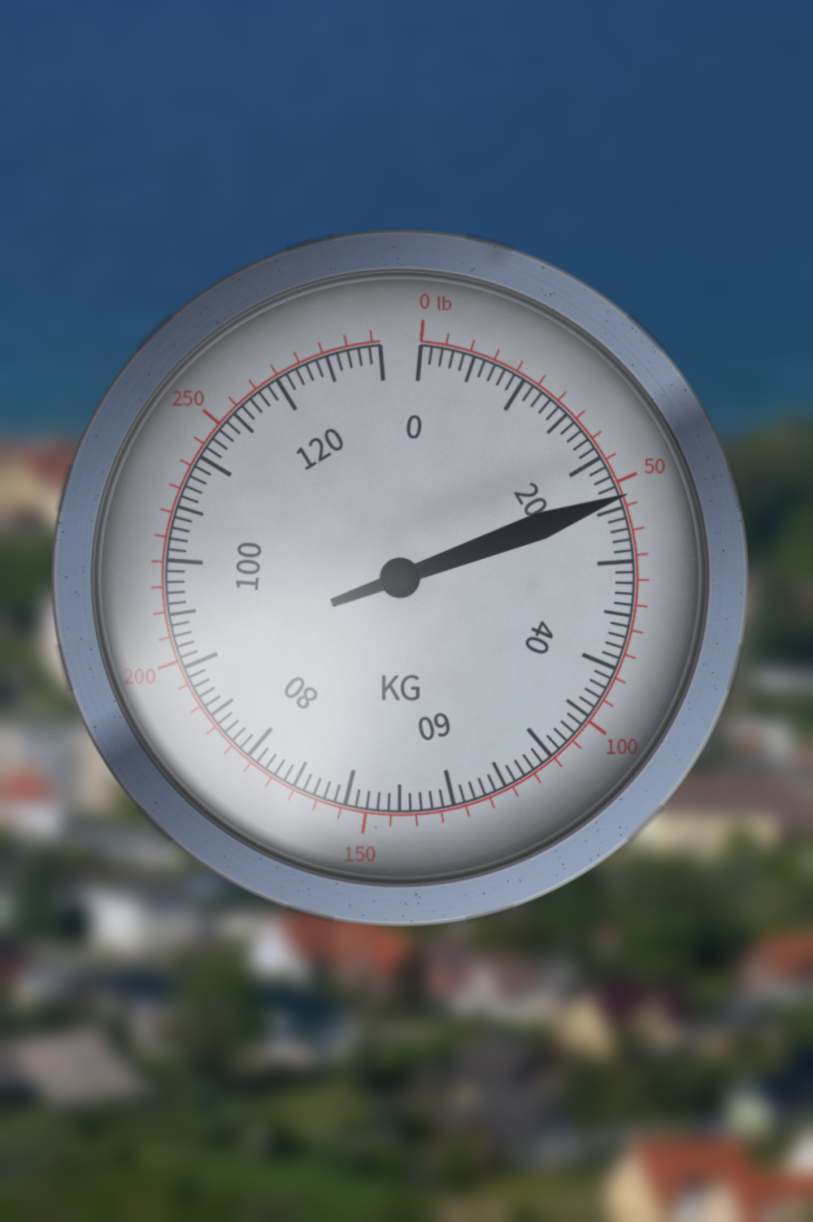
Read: 24 kg
